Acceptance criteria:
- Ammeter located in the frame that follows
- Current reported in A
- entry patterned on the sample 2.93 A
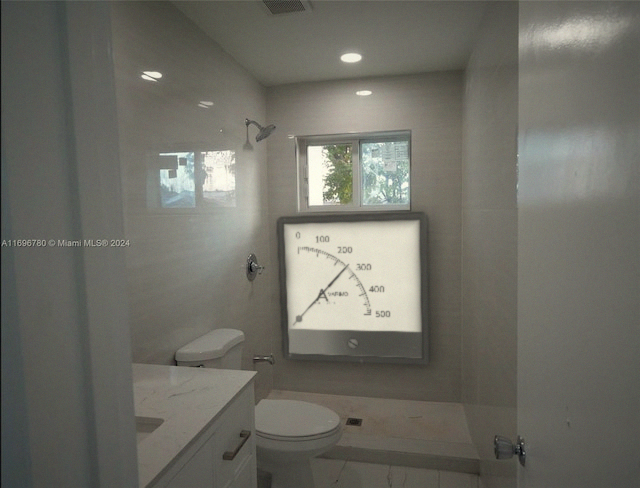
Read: 250 A
